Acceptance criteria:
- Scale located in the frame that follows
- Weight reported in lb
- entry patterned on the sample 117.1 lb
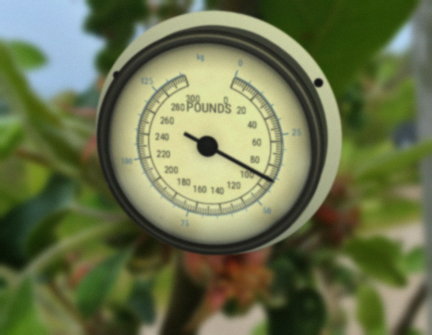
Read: 90 lb
